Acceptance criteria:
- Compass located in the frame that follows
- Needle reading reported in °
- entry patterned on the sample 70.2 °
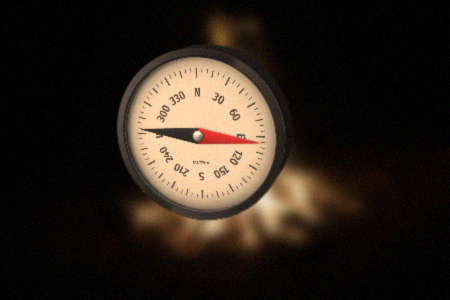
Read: 95 °
